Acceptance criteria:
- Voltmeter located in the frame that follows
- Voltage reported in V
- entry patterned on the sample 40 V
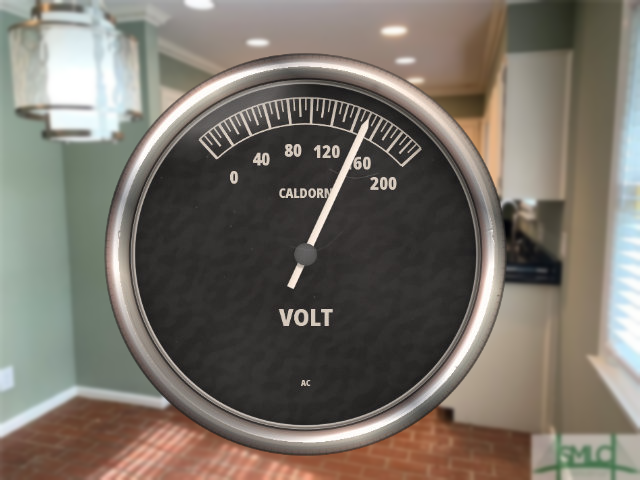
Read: 150 V
